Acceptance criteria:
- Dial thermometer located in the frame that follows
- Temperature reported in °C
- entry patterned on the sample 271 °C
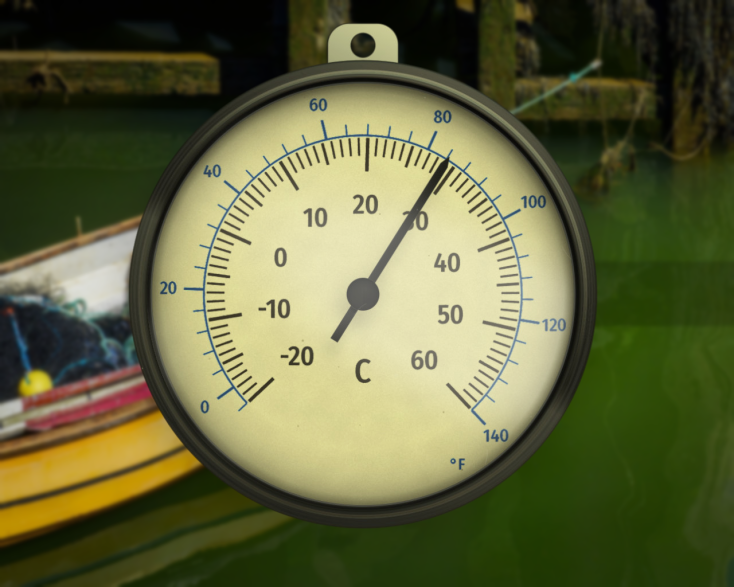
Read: 29 °C
